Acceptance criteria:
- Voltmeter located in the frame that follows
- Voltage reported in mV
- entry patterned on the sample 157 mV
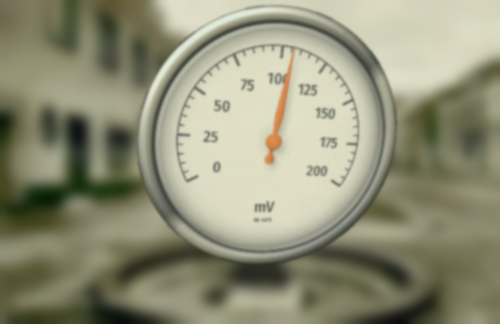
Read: 105 mV
